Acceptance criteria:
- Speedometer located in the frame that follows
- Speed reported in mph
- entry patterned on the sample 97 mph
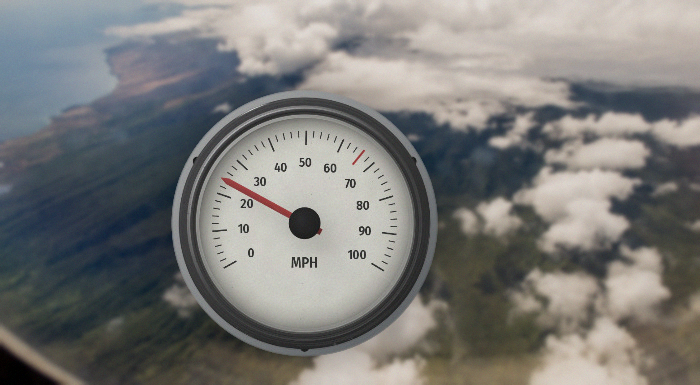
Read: 24 mph
